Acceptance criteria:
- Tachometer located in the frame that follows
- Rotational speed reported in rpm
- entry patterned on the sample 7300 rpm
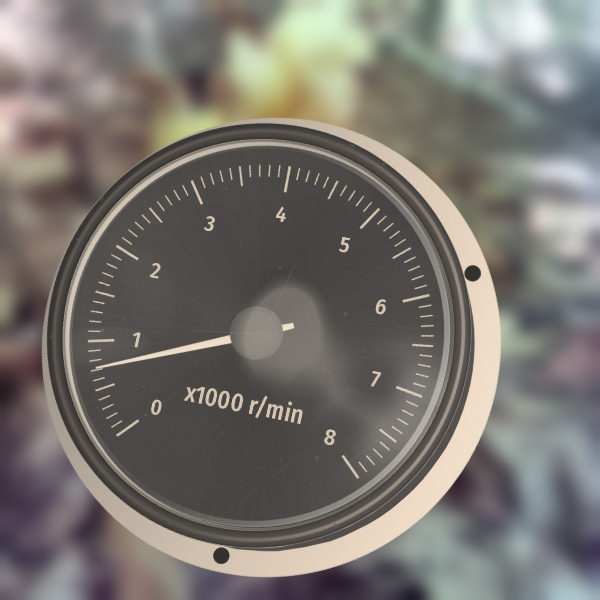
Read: 700 rpm
